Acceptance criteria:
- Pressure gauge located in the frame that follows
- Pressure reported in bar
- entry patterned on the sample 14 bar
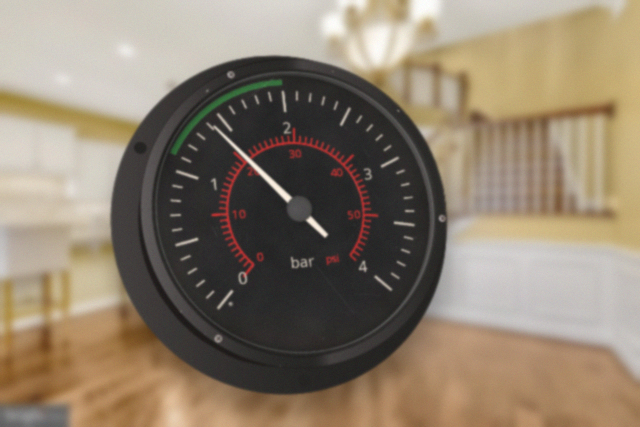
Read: 1.4 bar
